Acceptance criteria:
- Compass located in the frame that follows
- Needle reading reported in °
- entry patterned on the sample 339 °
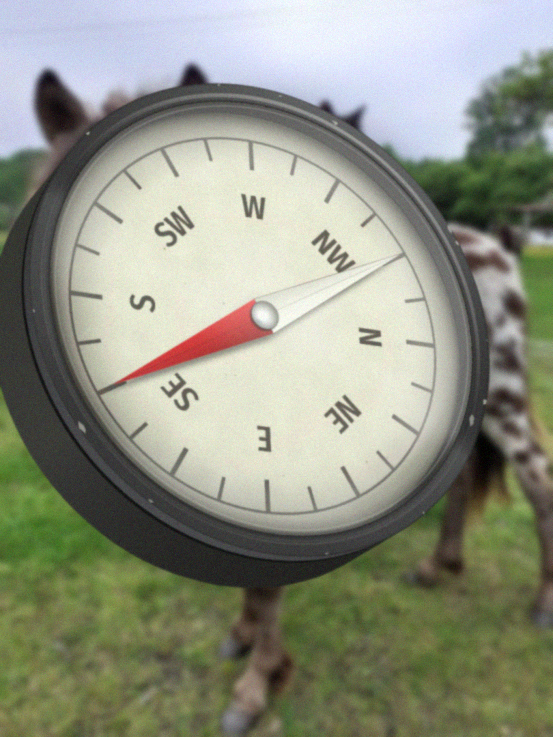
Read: 150 °
